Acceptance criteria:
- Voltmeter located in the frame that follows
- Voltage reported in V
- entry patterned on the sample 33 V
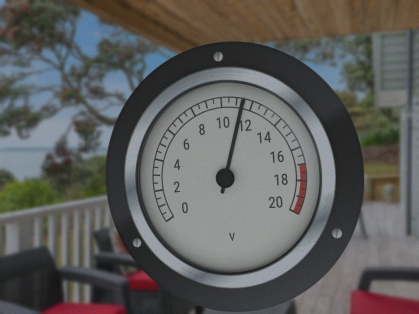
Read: 11.5 V
